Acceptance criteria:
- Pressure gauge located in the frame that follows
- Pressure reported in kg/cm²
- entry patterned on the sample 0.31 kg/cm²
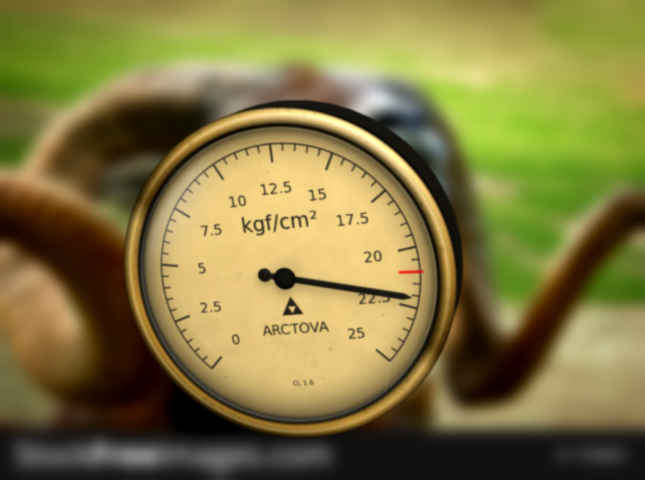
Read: 22 kg/cm²
